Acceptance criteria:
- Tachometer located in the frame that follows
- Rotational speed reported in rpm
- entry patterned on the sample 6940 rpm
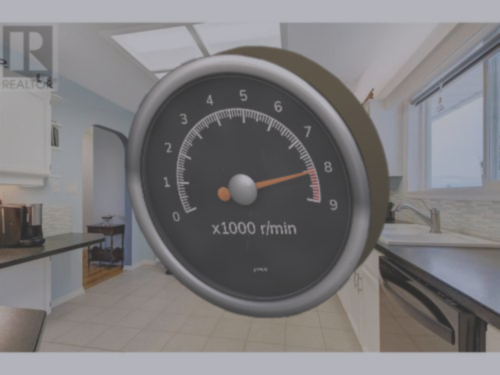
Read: 8000 rpm
